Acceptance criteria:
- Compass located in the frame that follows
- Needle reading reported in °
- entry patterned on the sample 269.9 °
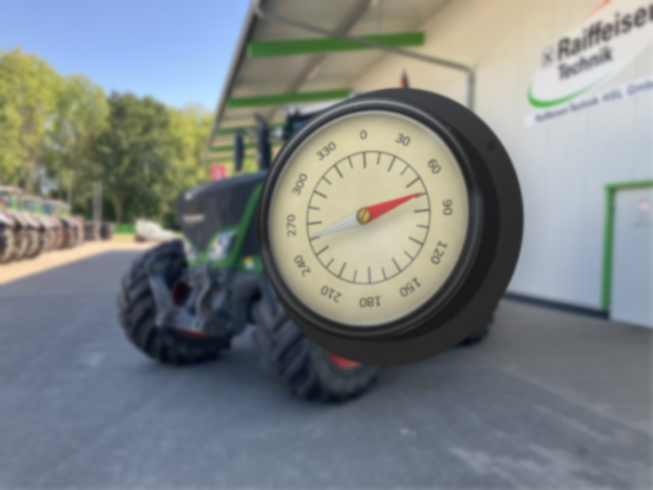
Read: 75 °
